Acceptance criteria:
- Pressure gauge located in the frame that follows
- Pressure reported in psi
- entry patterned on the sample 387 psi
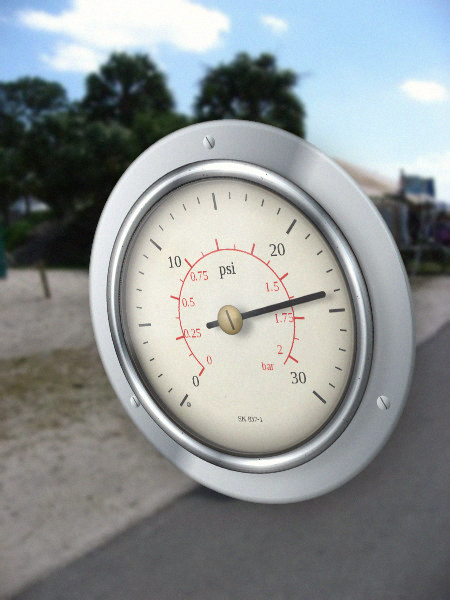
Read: 24 psi
